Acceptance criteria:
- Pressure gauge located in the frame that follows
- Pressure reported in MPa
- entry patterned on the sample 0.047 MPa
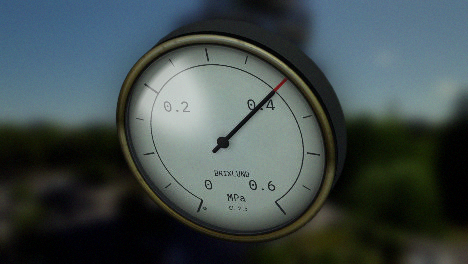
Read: 0.4 MPa
